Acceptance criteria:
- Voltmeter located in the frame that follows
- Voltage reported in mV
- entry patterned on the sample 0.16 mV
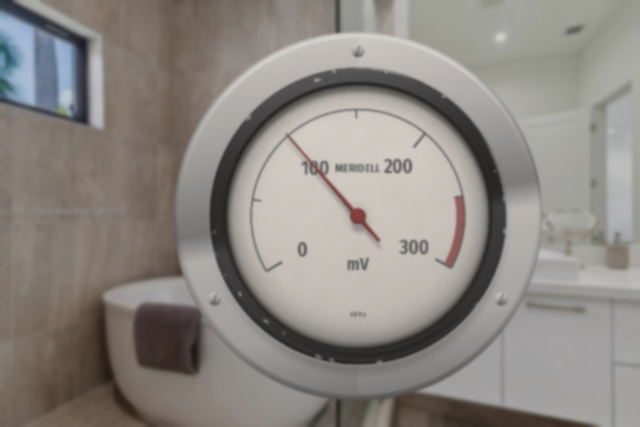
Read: 100 mV
